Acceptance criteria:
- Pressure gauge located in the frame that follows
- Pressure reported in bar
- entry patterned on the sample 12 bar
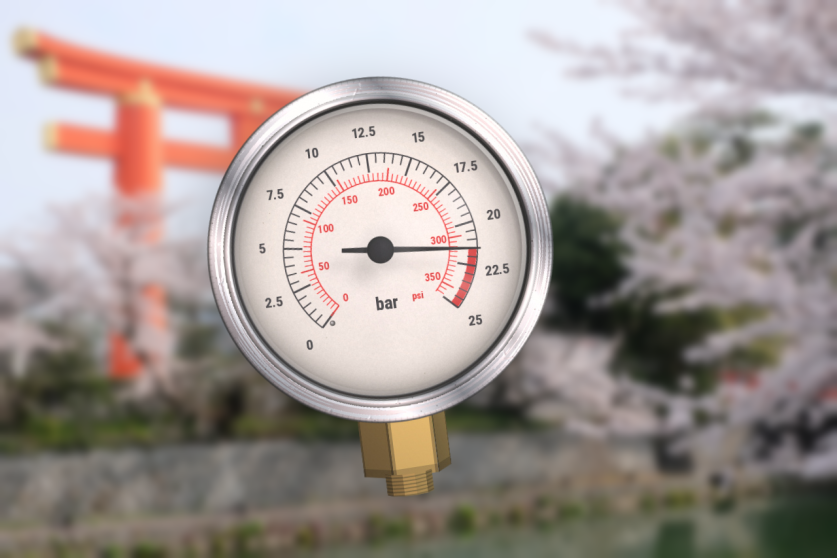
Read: 21.5 bar
